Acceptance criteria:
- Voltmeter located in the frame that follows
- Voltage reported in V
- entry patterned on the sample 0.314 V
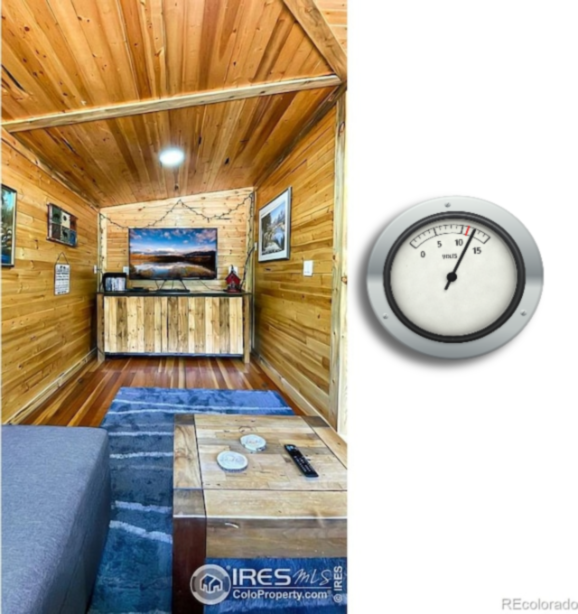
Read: 12 V
